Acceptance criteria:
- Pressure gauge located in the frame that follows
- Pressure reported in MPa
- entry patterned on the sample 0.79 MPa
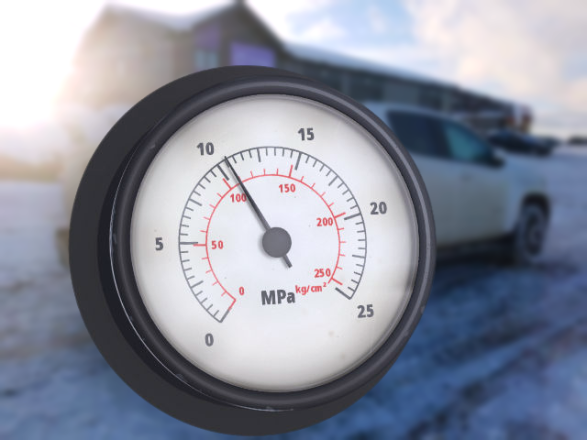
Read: 10.5 MPa
